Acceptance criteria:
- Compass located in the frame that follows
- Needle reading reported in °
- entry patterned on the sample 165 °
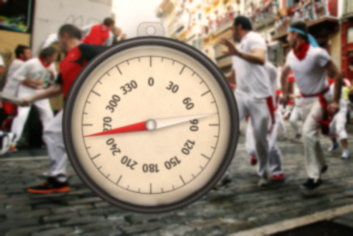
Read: 260 °
